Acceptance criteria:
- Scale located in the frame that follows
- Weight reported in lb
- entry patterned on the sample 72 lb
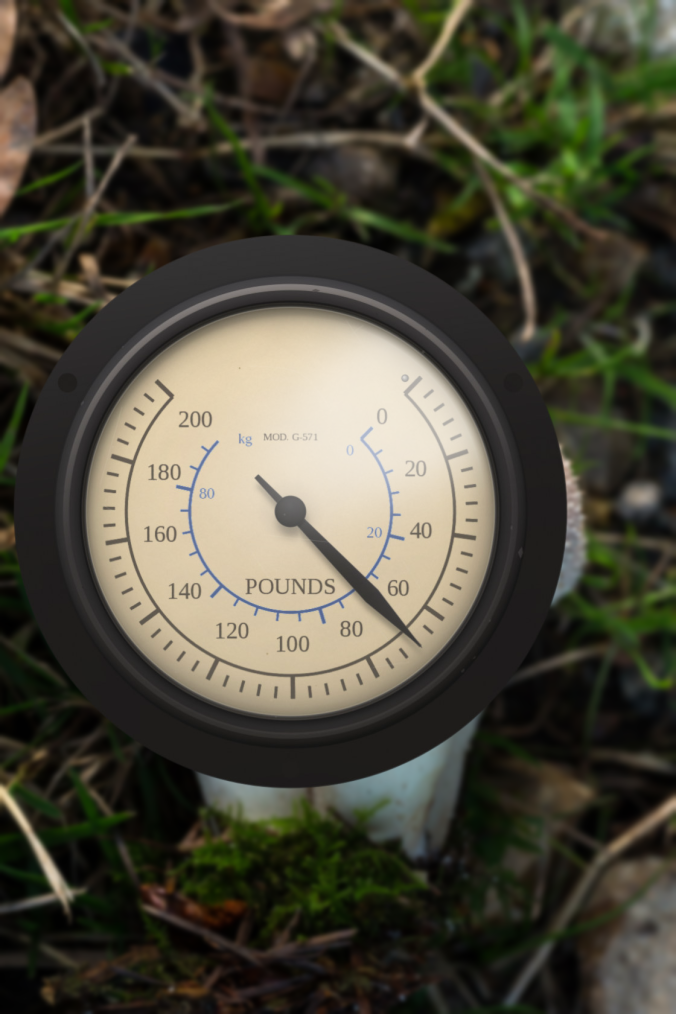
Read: 68 lb
